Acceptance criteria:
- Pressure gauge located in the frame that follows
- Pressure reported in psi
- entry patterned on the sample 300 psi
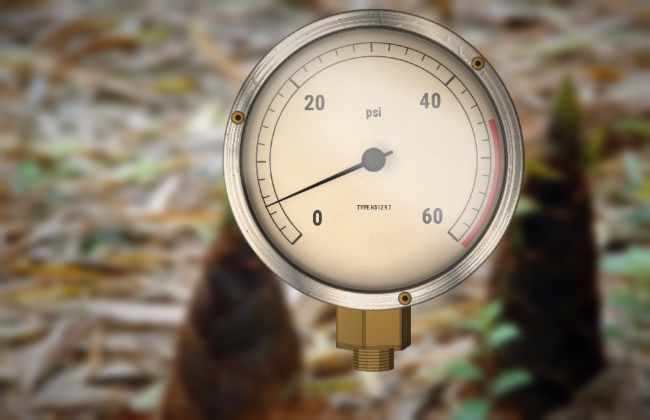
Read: 5 psi
